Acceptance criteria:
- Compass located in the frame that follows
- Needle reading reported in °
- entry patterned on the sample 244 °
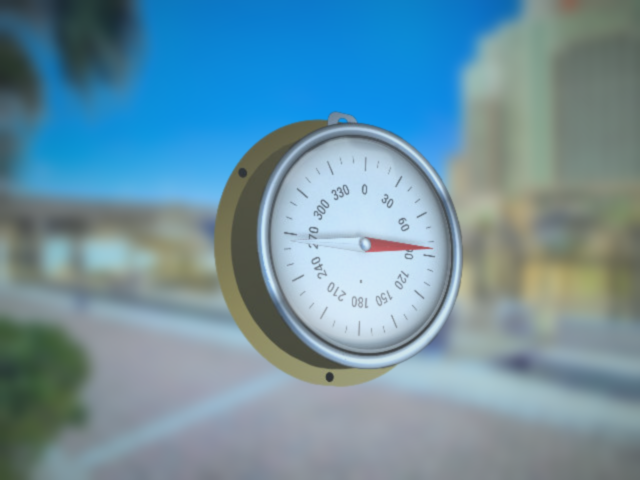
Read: 85 °
